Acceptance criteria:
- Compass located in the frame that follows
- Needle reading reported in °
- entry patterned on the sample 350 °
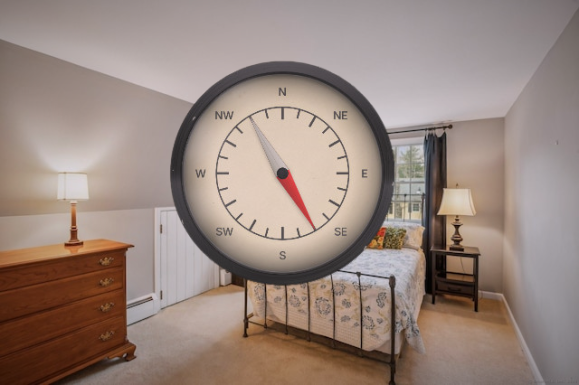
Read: 150 °
